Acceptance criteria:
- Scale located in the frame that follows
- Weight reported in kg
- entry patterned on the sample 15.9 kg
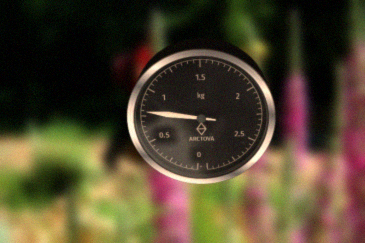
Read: 0.8 kg
